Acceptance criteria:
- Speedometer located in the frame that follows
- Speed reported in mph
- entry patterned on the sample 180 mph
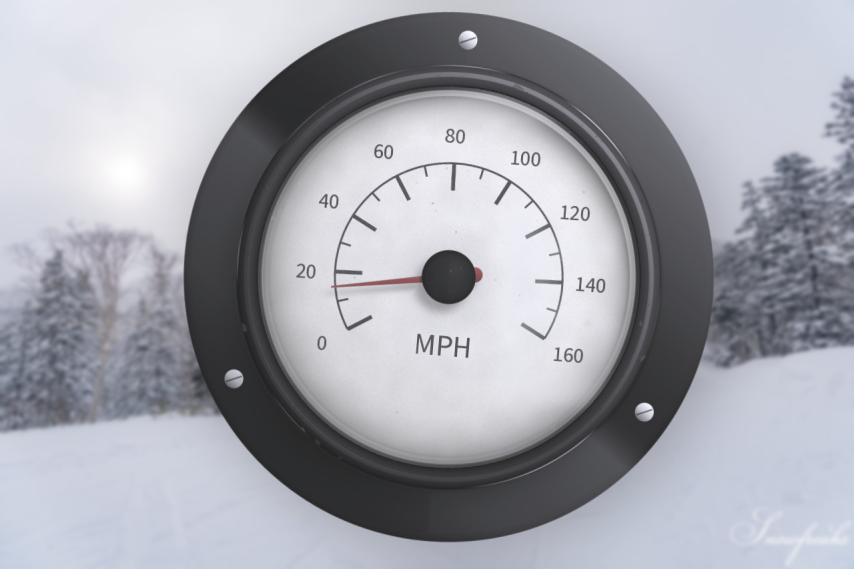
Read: 15 mph
